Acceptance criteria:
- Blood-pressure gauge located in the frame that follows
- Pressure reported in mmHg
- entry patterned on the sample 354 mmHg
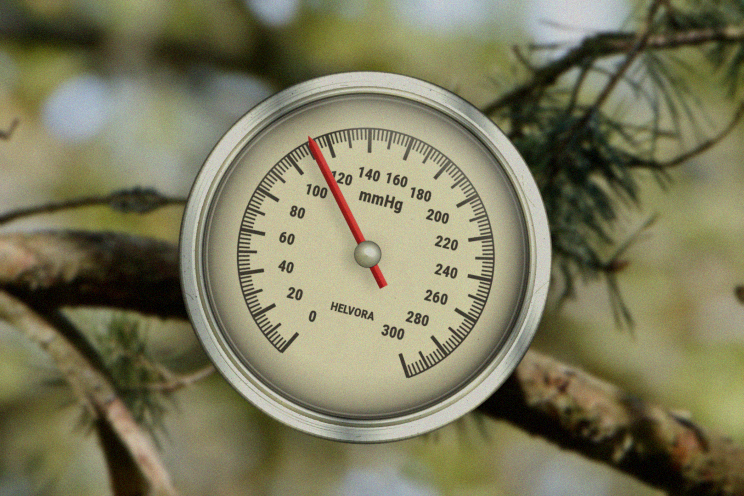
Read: 112 mmHg
